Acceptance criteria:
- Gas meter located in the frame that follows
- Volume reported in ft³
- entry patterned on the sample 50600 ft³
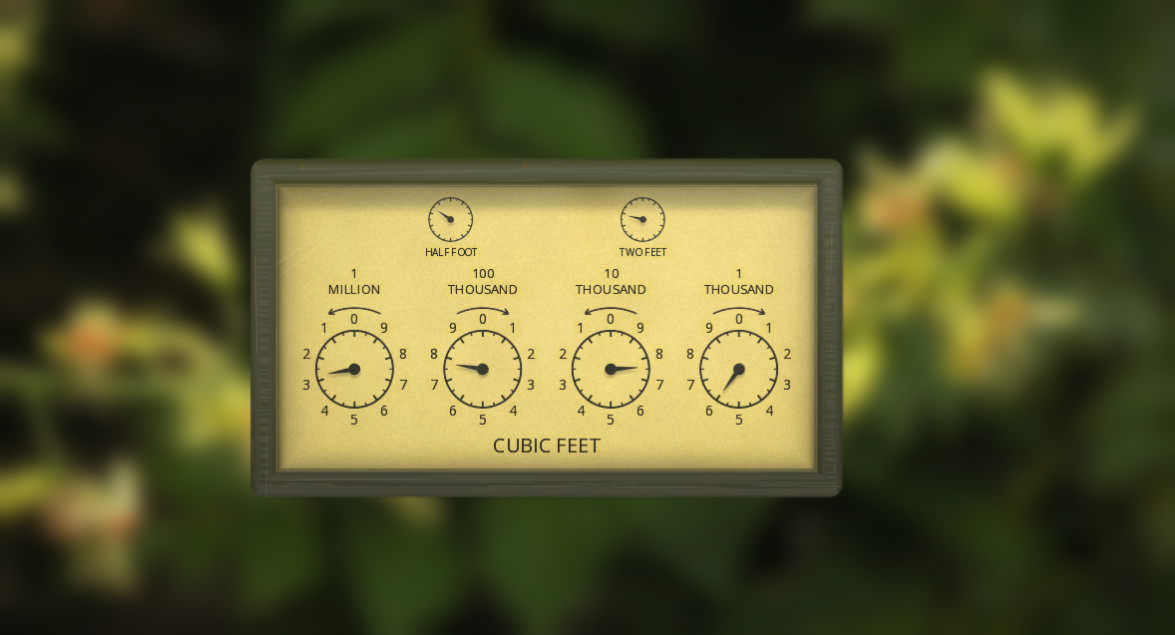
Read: 277600 ft³
